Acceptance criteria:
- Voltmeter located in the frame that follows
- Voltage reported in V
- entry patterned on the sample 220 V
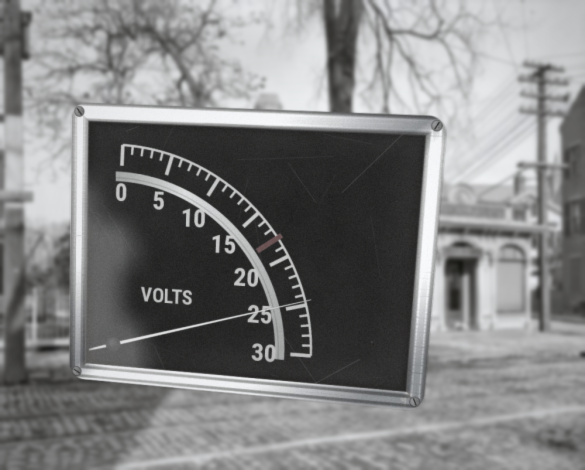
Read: 24.5 V
